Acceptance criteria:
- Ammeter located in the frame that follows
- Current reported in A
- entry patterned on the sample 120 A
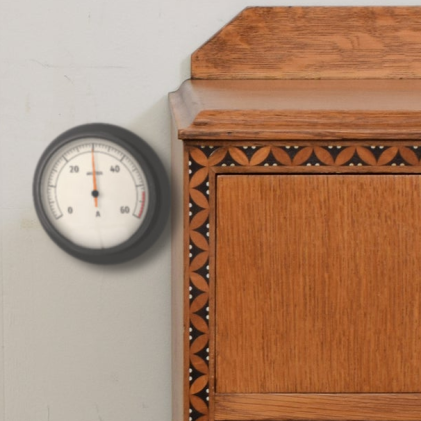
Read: 30 A
